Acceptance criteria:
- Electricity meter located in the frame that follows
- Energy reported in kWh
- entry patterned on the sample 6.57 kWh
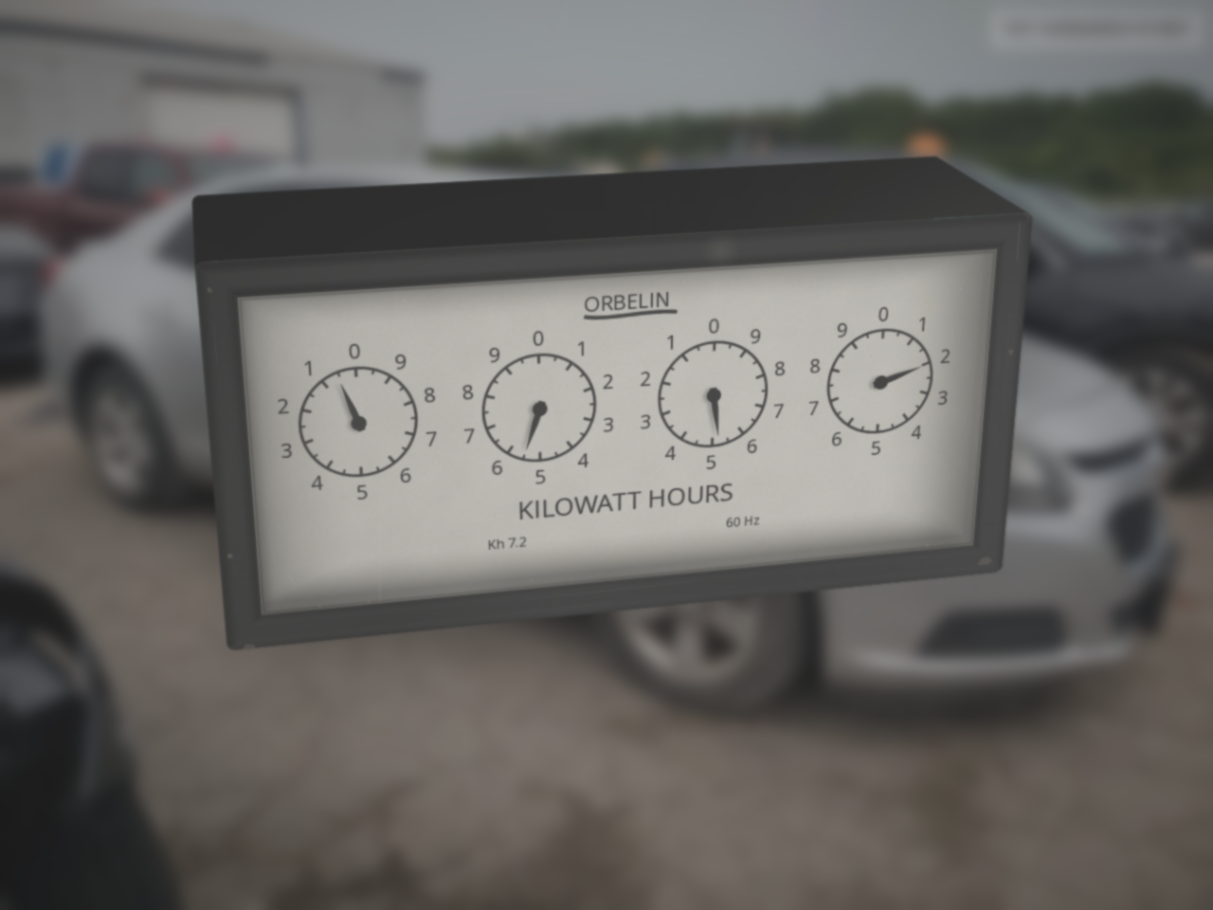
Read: 552 kWh
